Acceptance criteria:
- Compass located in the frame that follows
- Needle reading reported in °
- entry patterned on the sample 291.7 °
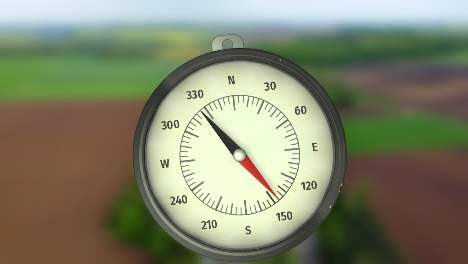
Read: 145 °
